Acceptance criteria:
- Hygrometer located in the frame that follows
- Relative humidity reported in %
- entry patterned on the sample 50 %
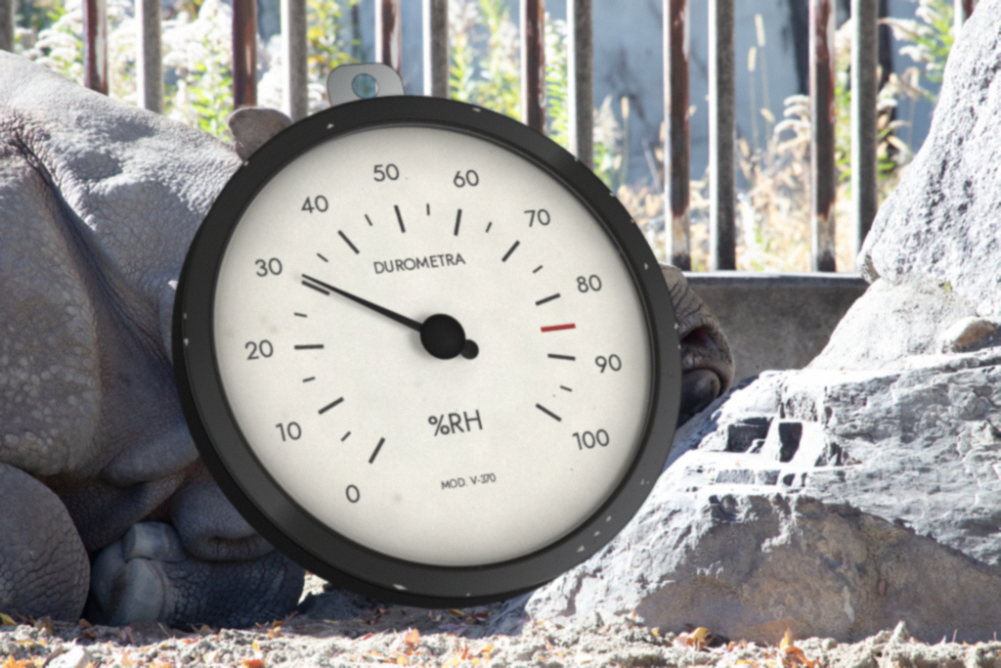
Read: 30 %
